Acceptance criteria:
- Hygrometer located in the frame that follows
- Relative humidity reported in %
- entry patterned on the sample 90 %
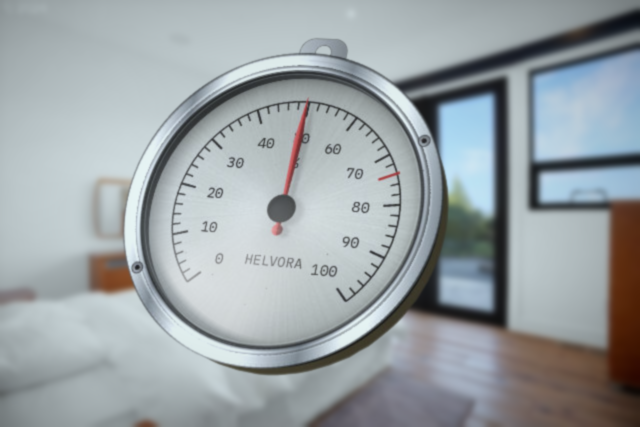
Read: 50 %
